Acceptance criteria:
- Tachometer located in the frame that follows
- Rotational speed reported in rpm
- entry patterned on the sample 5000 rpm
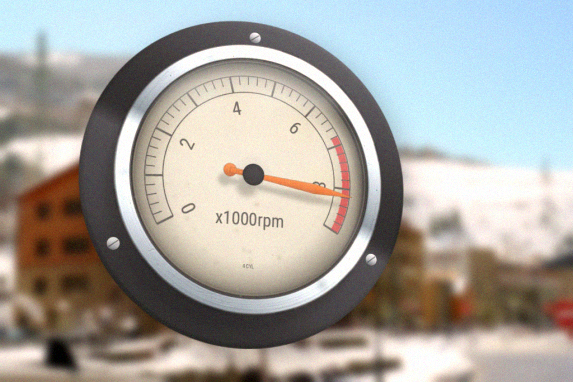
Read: 8200 rpm
